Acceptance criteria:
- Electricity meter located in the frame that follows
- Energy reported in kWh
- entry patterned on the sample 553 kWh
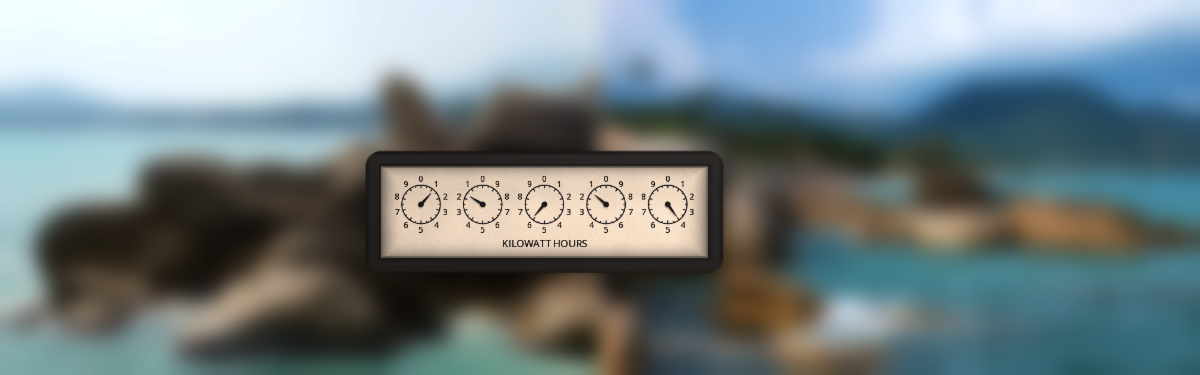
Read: 11614 kWh
